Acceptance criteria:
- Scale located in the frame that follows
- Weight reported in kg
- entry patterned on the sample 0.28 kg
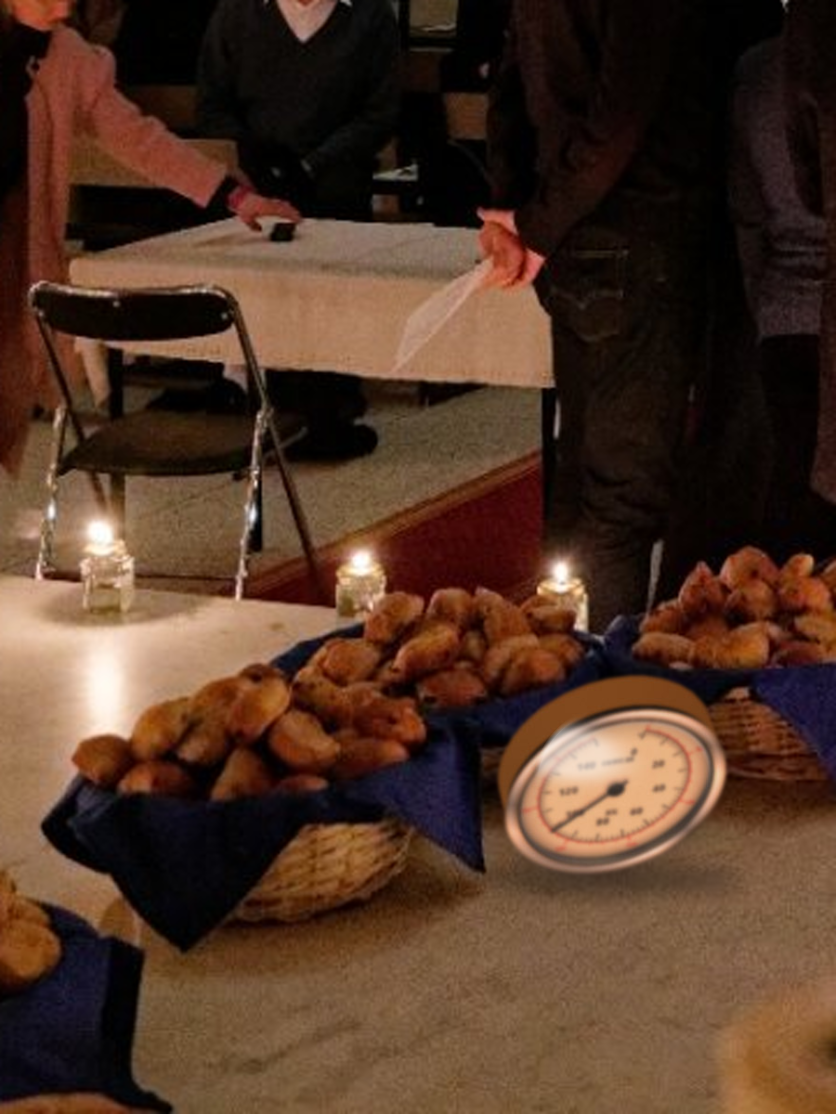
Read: 100 kg
